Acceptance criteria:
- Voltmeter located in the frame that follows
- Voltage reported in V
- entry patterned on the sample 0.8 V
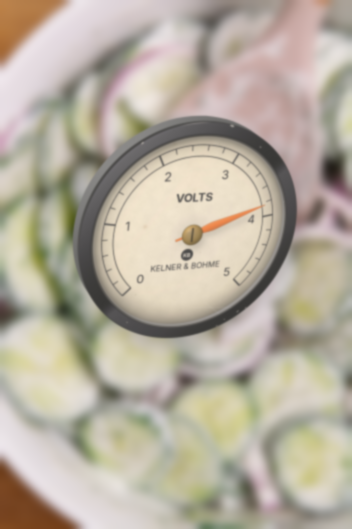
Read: 3.8 V
